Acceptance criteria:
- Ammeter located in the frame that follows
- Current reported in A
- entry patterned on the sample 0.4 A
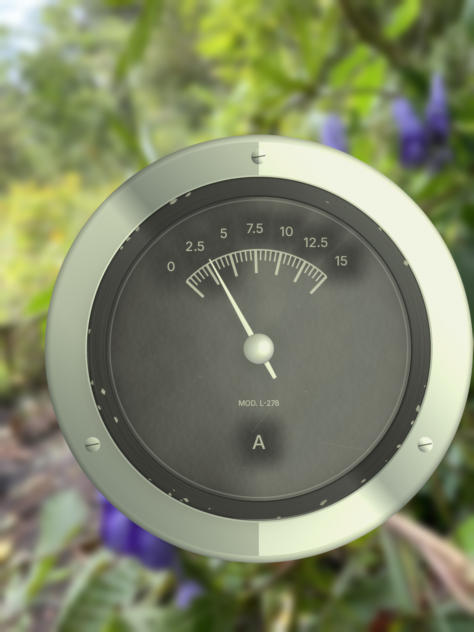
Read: 3 A
